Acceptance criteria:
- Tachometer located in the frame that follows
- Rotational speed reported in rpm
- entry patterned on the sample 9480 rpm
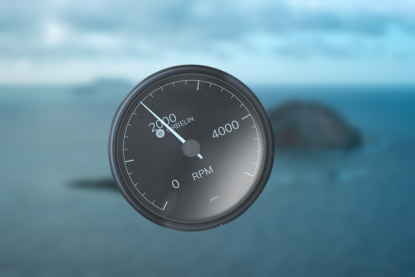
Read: 2000 rpm
